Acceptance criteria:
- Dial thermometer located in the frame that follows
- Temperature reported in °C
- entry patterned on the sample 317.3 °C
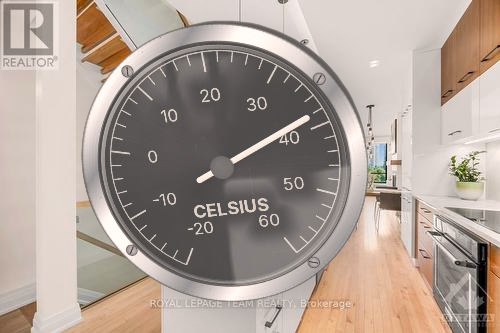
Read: 38 °C
